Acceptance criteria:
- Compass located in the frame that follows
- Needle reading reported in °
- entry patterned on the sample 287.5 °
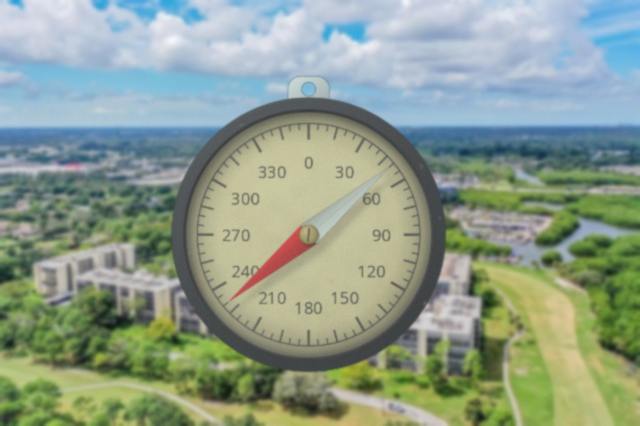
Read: 230 °
